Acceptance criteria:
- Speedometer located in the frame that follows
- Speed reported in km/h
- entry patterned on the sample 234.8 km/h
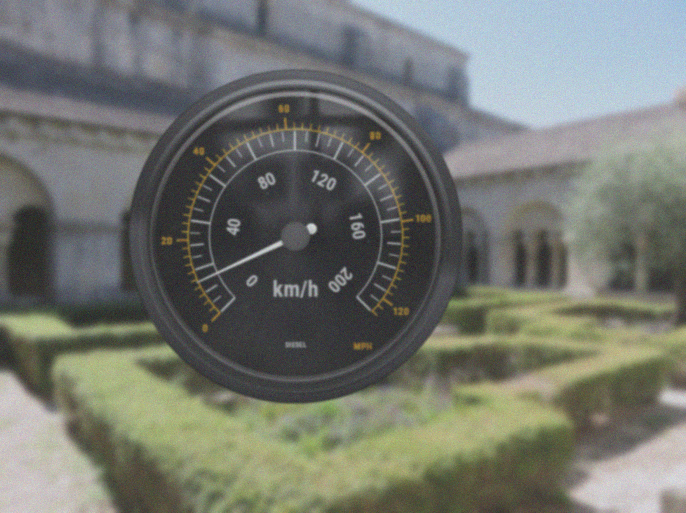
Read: 15 km/h
